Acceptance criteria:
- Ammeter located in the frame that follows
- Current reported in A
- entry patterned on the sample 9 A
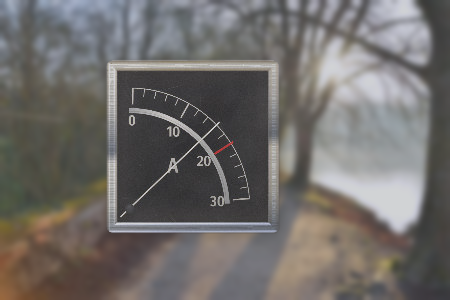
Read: 16 A
